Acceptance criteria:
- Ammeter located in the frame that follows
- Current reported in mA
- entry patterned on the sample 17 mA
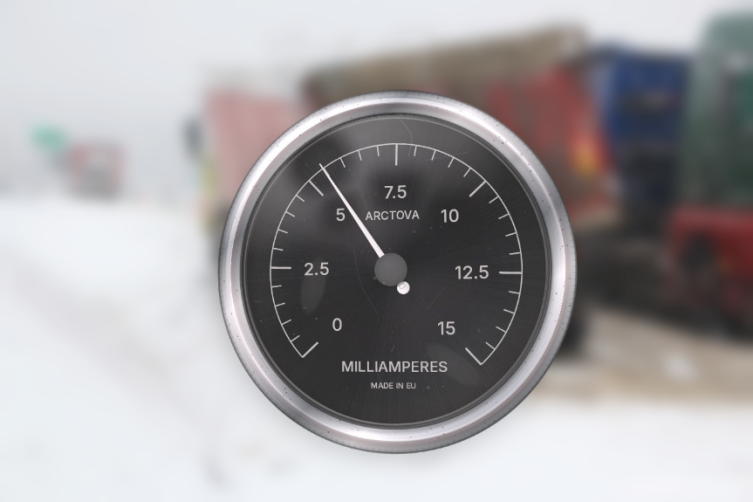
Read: 5.5 mA
